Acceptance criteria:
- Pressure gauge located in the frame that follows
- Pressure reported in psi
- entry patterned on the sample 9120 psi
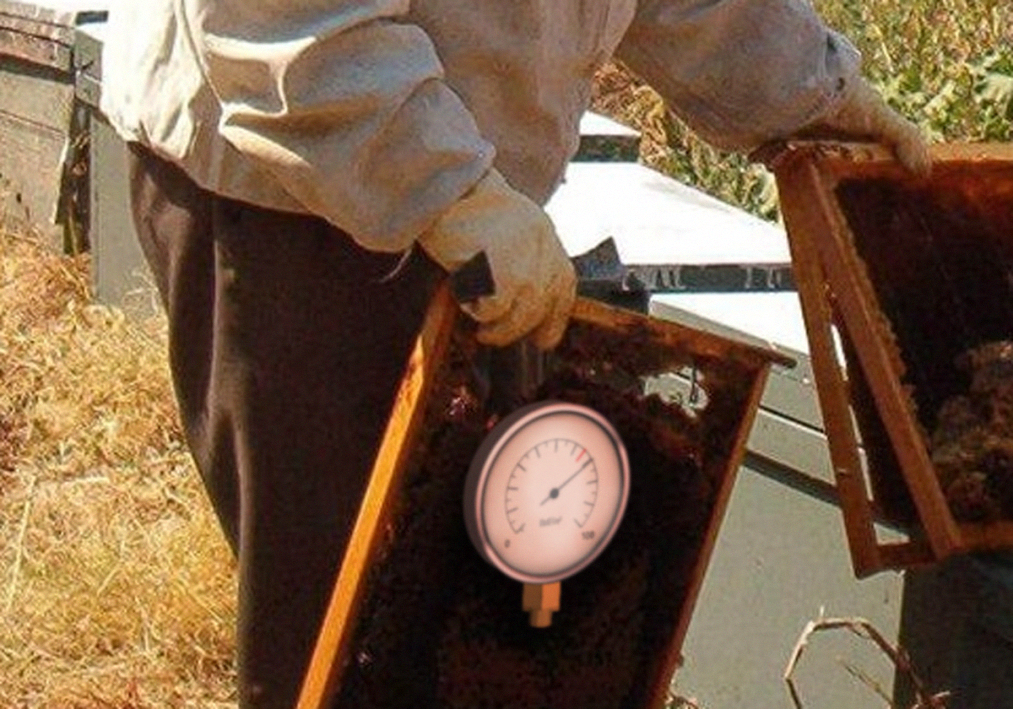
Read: 70 psi
